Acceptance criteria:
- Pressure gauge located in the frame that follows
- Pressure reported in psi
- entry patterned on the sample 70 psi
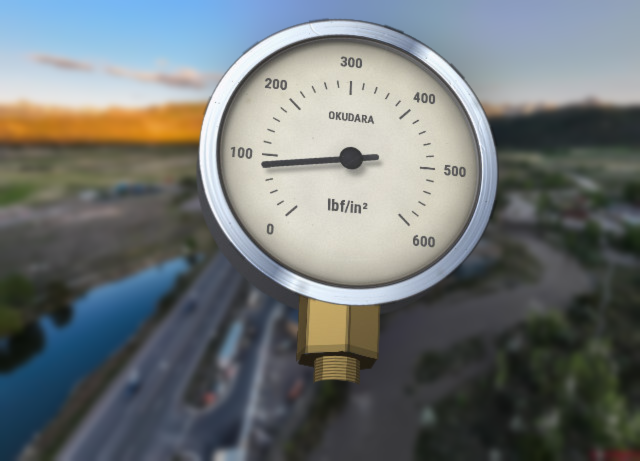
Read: 80 psi
